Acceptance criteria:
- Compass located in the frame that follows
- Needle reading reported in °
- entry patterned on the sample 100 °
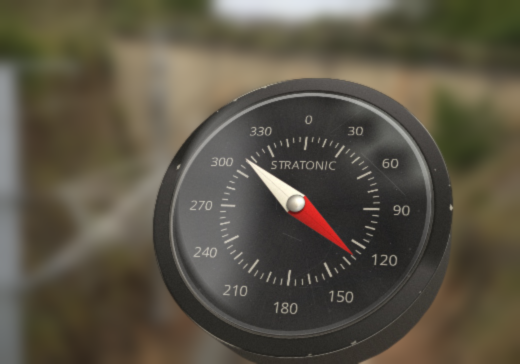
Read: 130 °
